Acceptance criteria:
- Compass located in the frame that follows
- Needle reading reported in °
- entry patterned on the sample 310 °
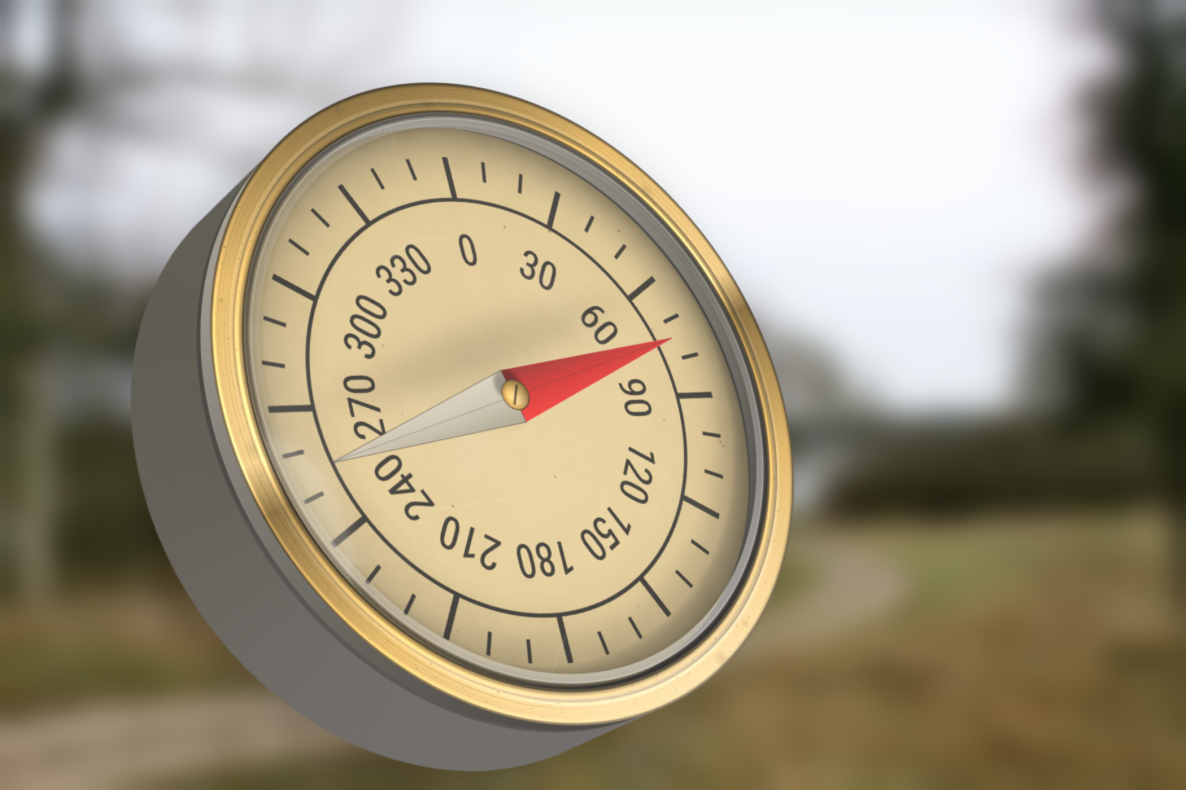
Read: 75 °
